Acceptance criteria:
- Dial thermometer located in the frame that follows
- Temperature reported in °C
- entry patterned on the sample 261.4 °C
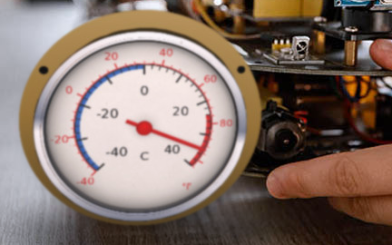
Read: 34 °C
